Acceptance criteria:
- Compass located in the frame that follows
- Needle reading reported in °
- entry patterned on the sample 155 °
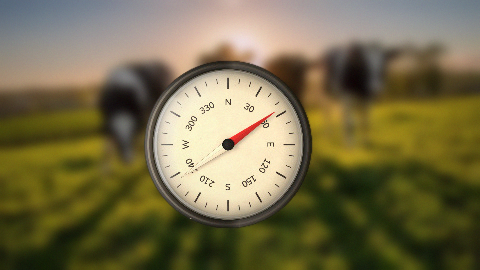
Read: 55 °
